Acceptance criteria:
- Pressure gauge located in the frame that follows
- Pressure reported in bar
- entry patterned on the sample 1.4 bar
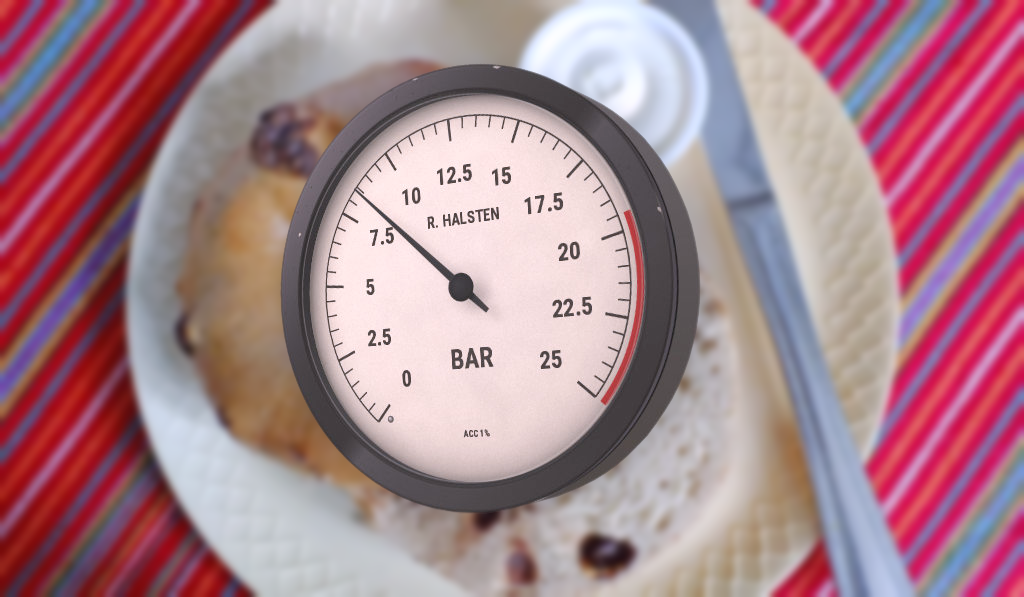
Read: 8.5 bar
